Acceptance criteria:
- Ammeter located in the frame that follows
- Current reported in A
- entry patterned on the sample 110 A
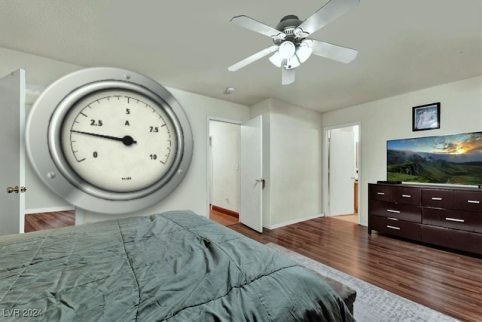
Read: 1.5 A
